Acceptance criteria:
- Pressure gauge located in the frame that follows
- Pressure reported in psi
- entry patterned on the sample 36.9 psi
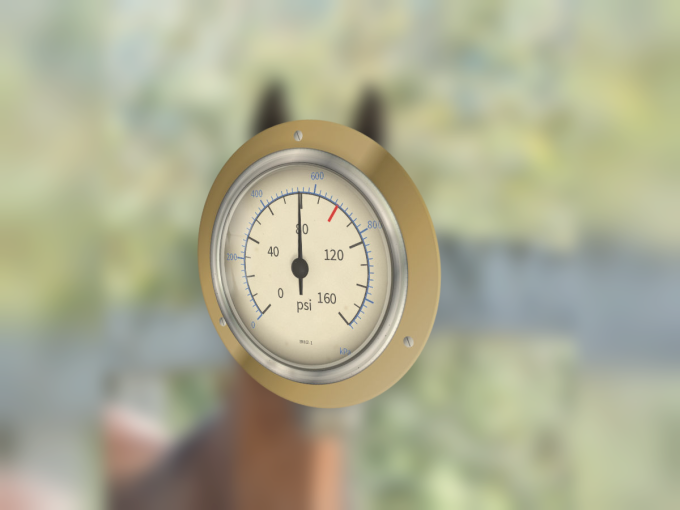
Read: 80 psi
